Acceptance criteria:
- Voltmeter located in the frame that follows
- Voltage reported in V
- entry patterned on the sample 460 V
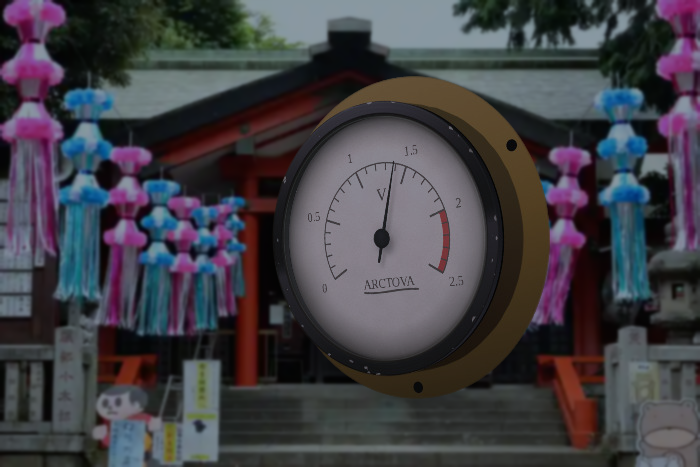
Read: 1.4 V
